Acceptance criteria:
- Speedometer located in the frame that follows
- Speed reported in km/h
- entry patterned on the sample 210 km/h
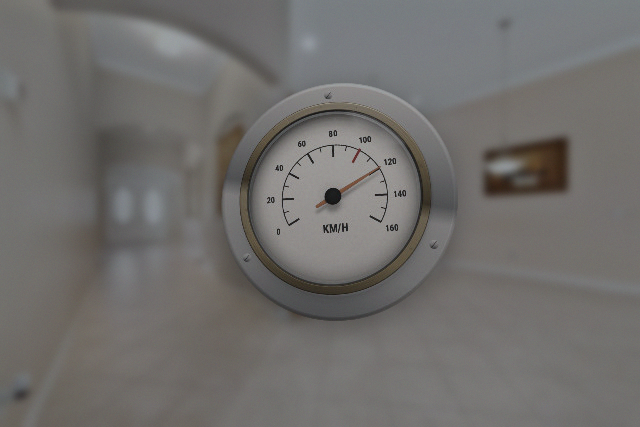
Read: 120 km/h
